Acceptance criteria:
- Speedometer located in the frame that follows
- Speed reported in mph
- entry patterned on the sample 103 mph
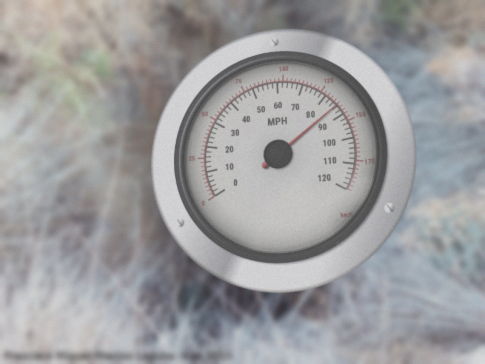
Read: 86 mph
